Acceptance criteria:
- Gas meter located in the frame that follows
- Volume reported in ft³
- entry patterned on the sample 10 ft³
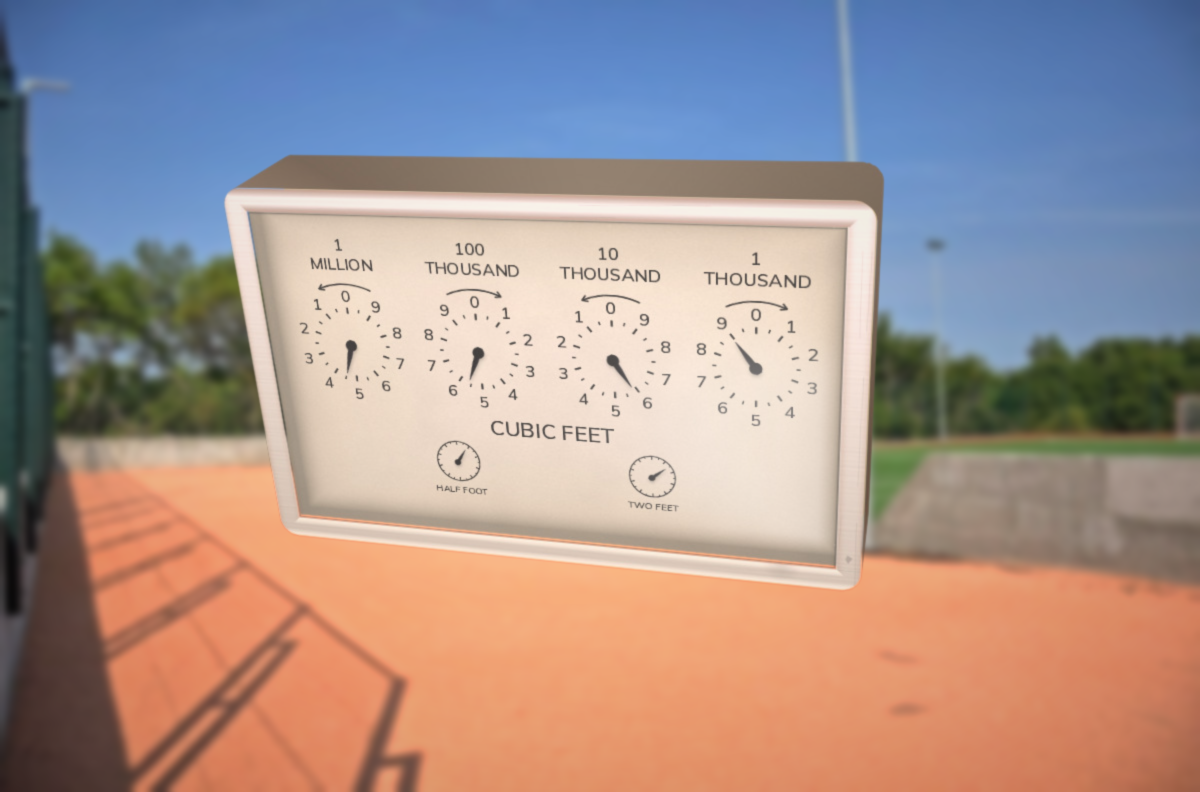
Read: 455900 ft³
